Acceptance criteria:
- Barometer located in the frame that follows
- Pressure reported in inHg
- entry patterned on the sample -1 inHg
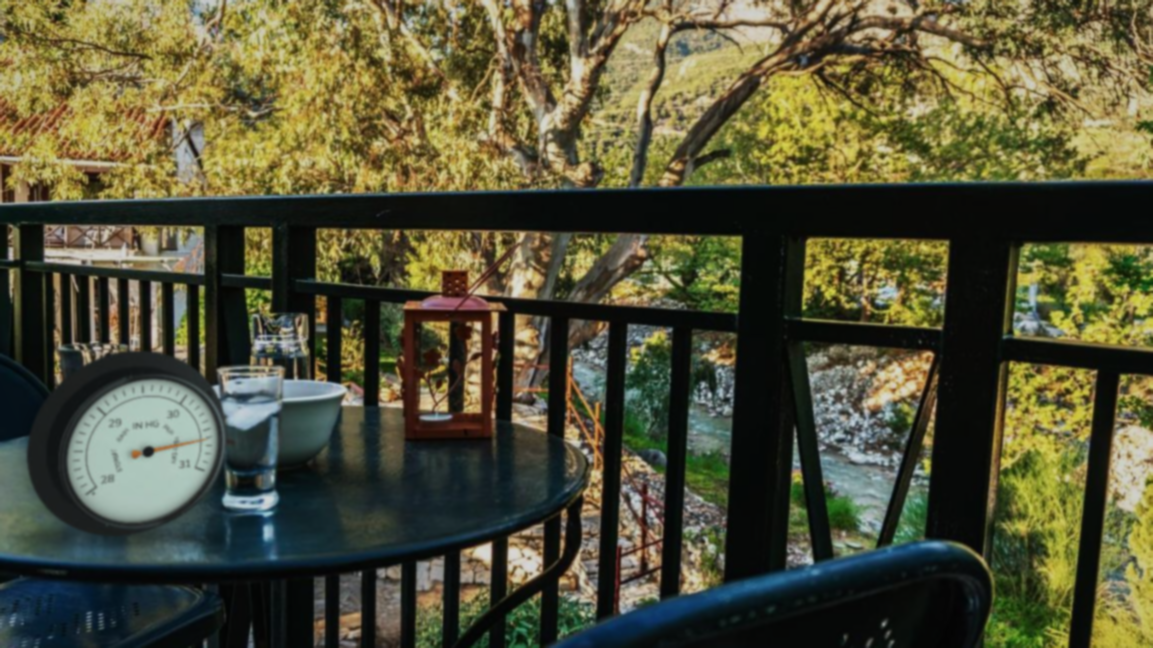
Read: 30.6 inHg
